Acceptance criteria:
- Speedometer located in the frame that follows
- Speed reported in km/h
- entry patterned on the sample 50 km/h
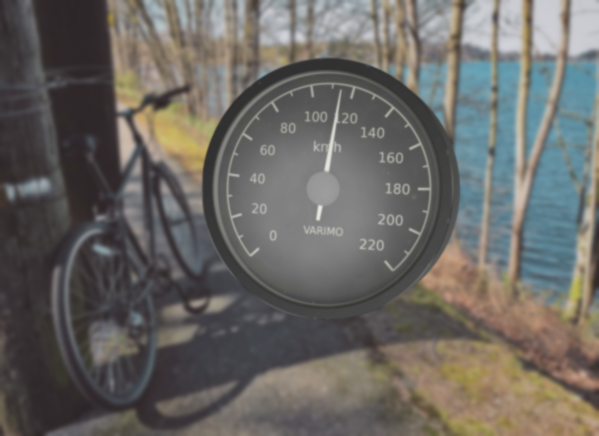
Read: 115 km/h
